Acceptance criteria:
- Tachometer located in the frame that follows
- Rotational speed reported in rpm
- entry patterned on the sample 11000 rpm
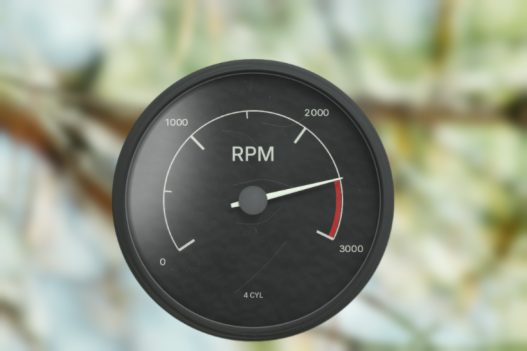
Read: 2500 rpm
